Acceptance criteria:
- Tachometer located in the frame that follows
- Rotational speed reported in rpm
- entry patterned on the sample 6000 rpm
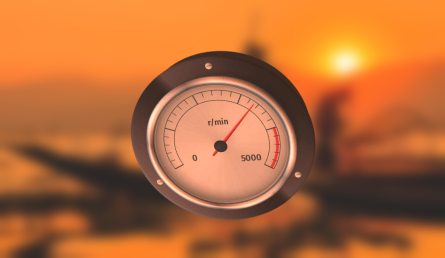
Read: 3300 rpm
